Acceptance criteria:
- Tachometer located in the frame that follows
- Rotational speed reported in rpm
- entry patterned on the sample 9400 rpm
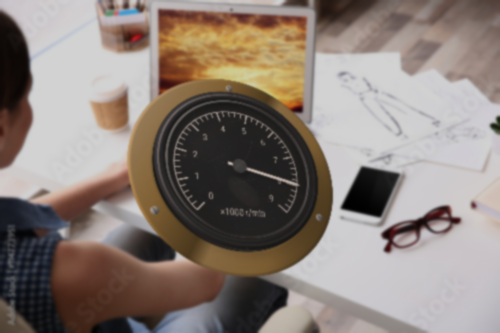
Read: 8000 rpm
